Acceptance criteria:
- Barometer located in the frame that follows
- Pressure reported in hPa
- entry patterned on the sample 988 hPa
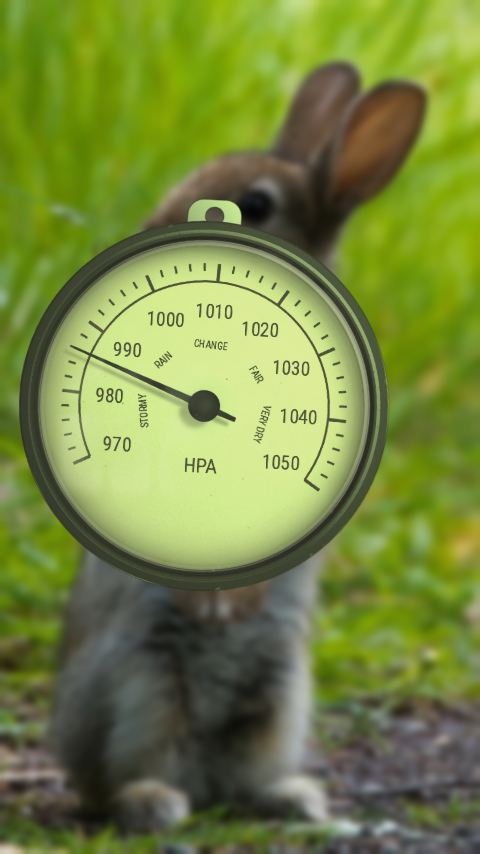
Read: 986 hPa
